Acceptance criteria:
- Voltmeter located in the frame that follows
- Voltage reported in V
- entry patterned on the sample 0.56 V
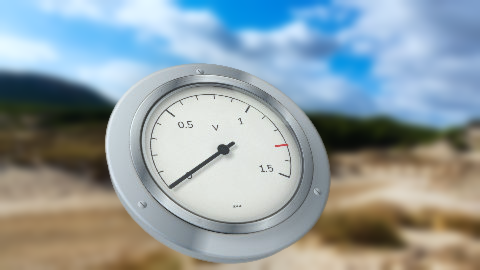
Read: 0 V
